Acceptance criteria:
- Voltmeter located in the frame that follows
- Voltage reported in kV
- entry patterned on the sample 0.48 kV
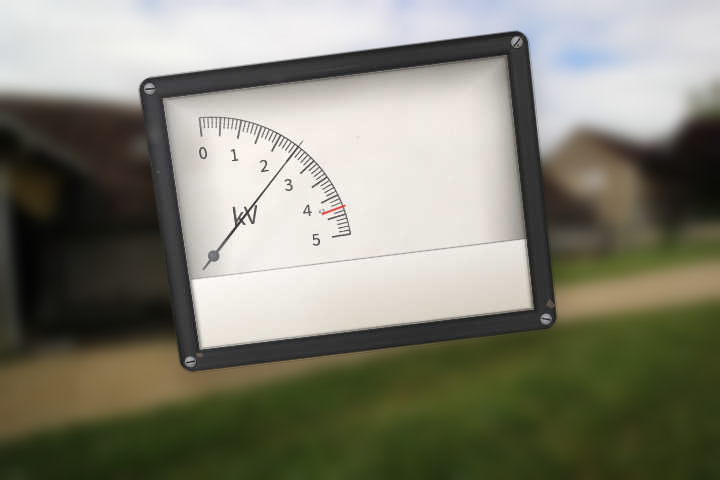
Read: 2.5 kV
